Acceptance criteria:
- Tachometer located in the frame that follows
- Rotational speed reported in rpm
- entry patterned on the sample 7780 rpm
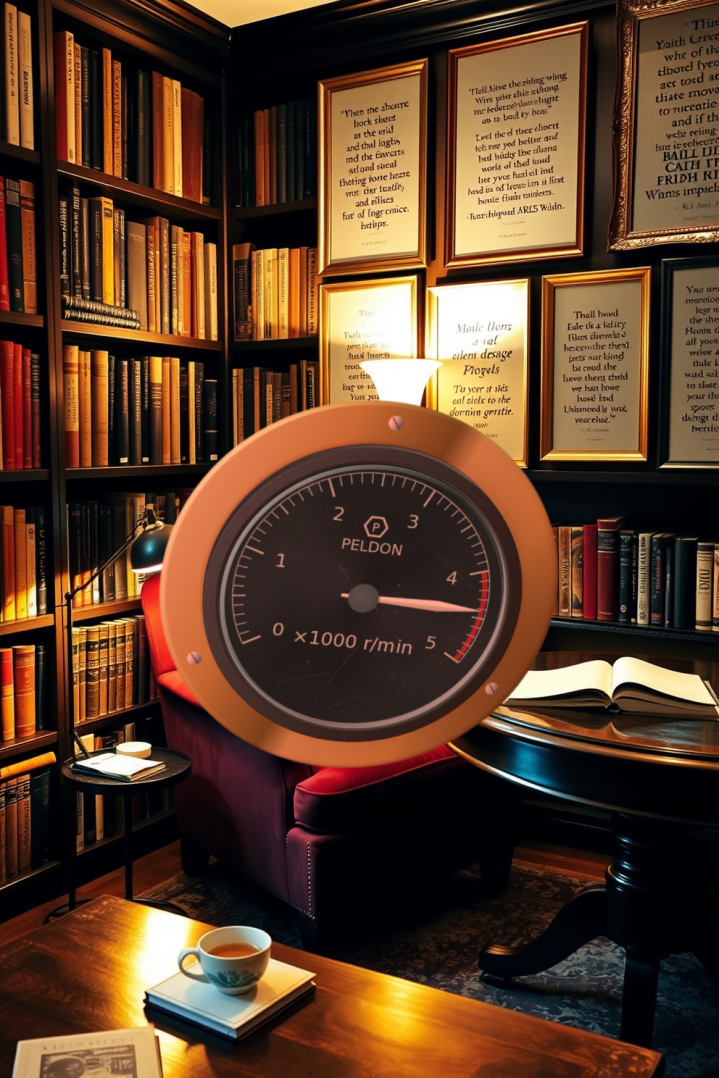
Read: 4400 rpm
